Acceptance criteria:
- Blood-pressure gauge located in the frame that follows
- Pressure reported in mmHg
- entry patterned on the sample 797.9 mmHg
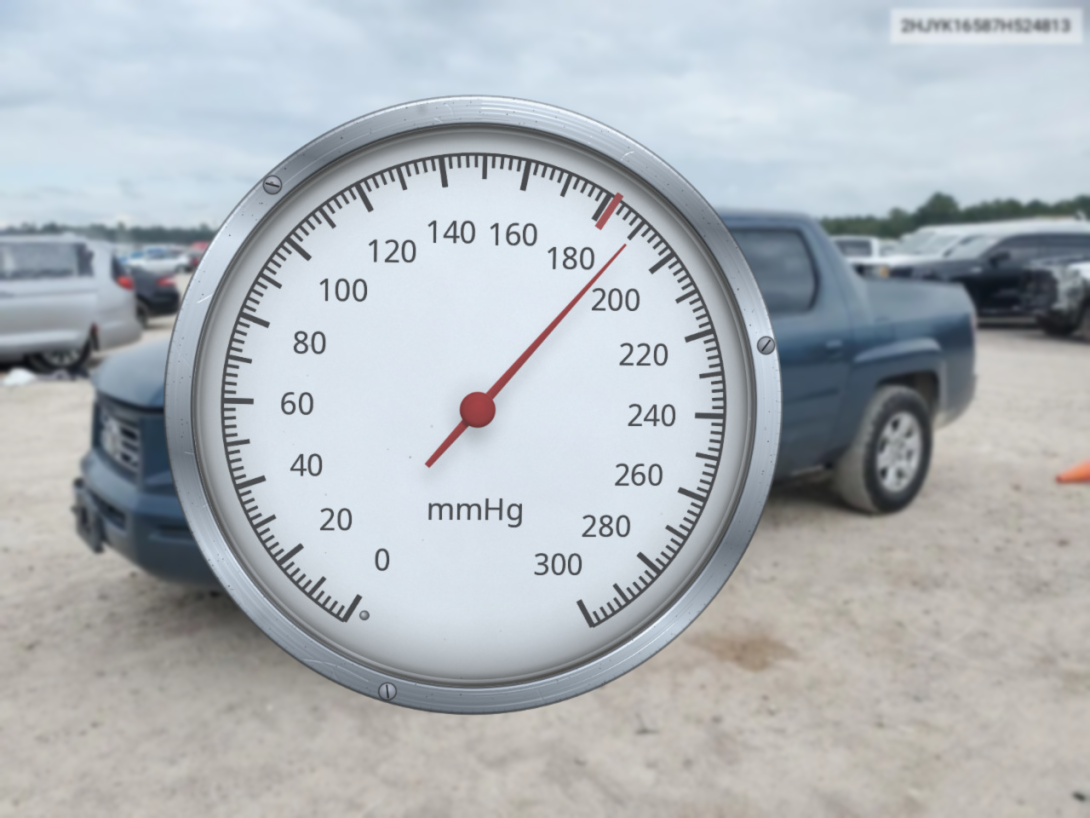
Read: 190 mmHg
